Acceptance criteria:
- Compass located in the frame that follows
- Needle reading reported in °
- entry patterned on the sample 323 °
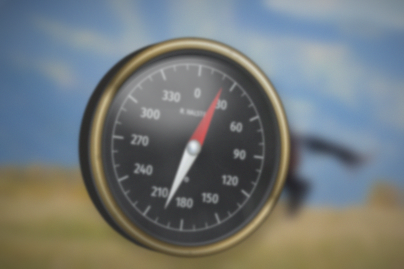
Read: 20 °
